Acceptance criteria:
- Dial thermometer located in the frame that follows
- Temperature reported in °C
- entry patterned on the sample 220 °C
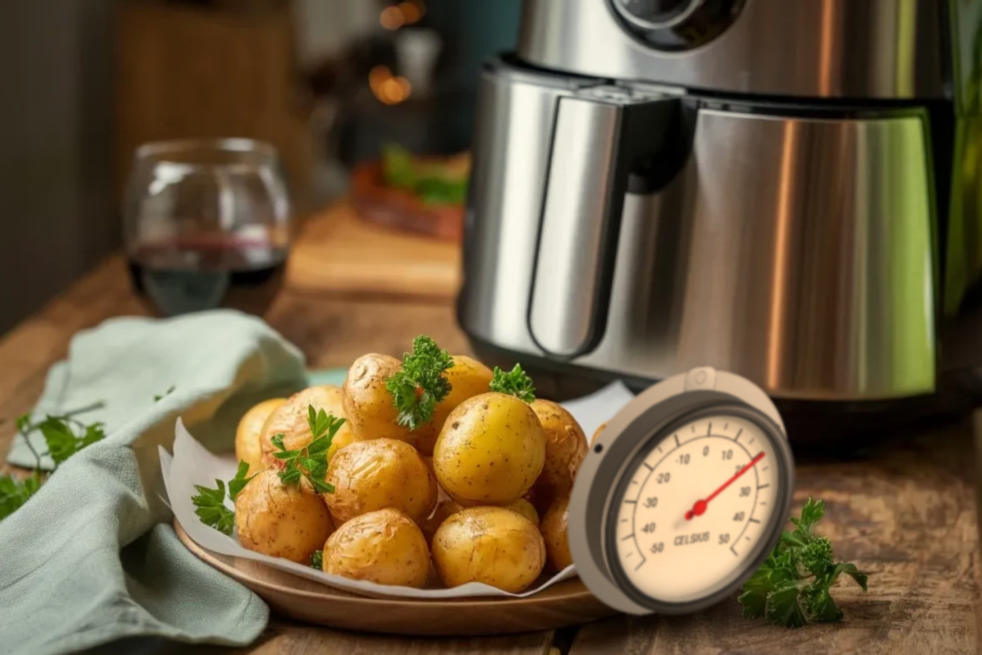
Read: 20 °C
